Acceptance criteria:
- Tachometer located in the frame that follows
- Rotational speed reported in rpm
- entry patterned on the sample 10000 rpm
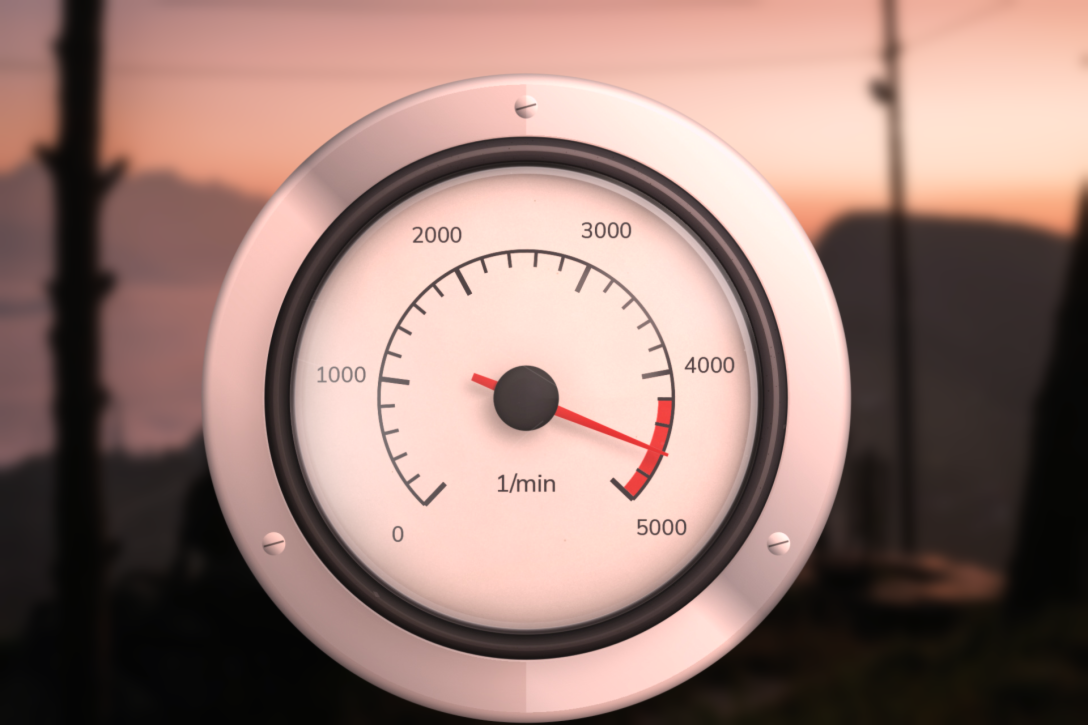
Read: 4600 rpm
